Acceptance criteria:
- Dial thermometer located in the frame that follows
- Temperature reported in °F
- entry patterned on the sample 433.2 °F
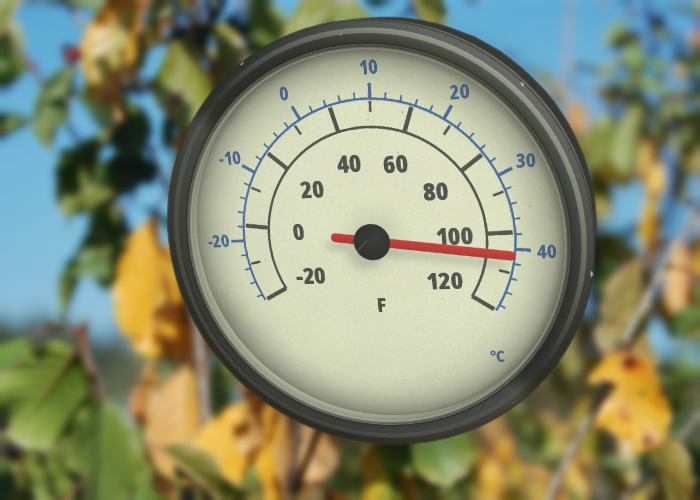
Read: 105 °F
